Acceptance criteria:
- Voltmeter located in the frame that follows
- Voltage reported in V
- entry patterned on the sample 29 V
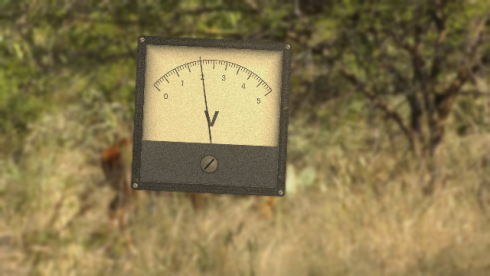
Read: 2 V
